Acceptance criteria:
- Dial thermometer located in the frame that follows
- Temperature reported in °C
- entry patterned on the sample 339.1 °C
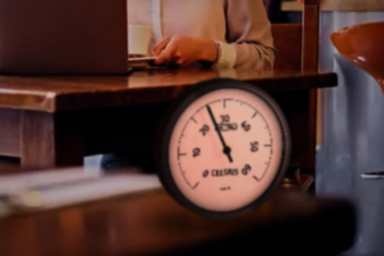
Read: 25 °C
